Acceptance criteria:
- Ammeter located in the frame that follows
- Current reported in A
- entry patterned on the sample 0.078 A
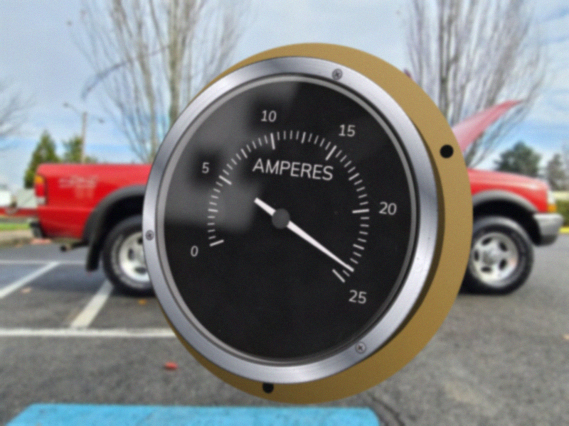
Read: 24 A
